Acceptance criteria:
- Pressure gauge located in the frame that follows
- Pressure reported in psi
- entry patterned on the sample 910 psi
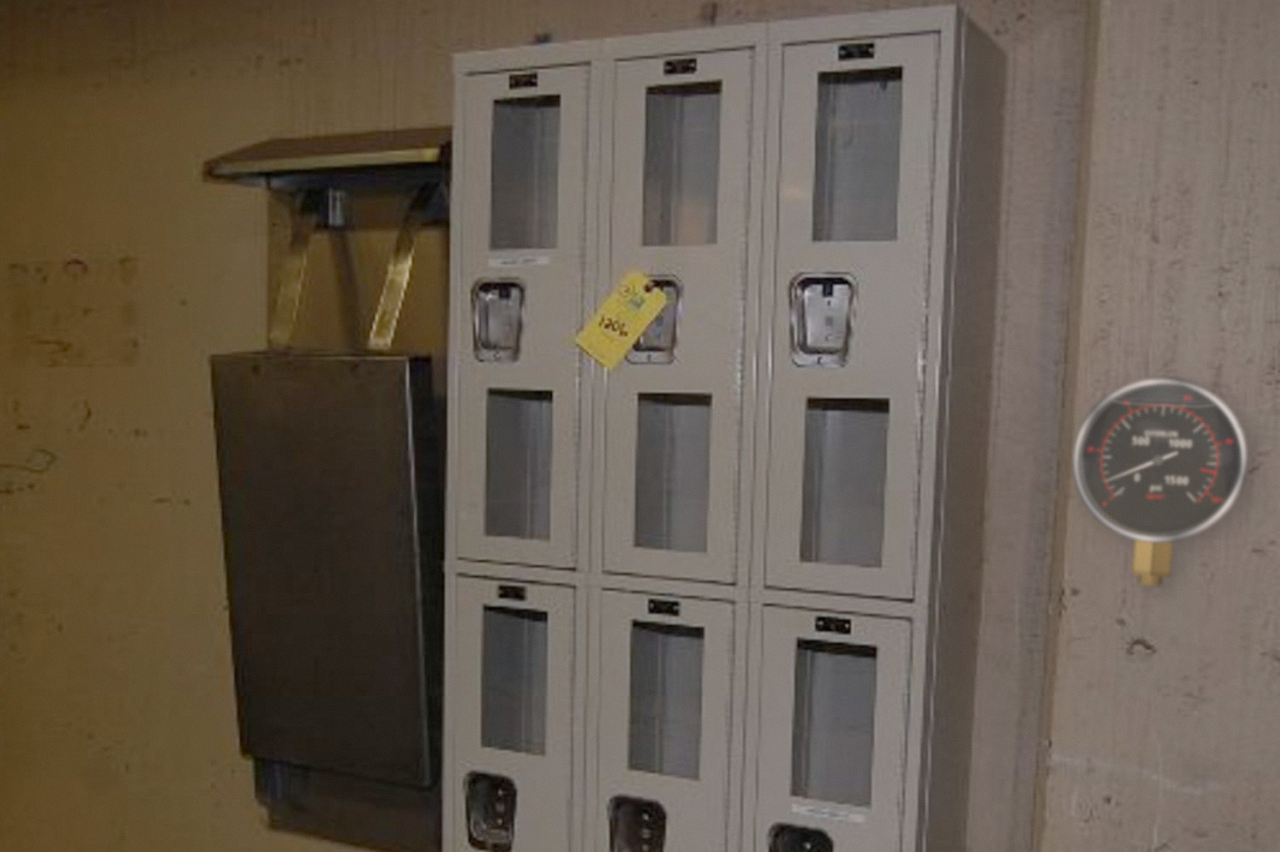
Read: 100 psi
